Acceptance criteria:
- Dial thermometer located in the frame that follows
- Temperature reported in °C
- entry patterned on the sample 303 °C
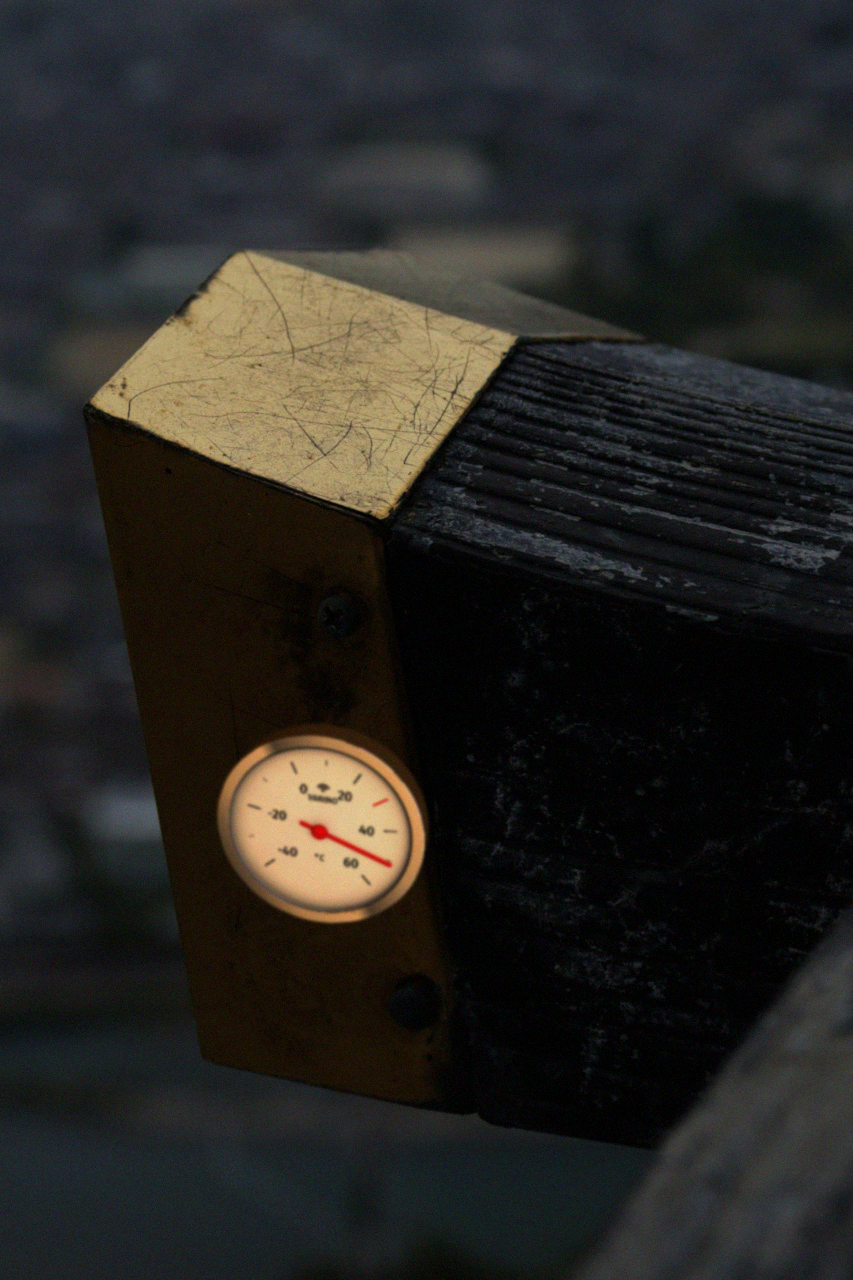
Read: 50 °C
